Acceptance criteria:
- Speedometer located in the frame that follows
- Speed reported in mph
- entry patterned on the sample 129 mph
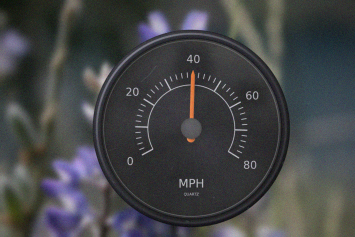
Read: 40 mph
